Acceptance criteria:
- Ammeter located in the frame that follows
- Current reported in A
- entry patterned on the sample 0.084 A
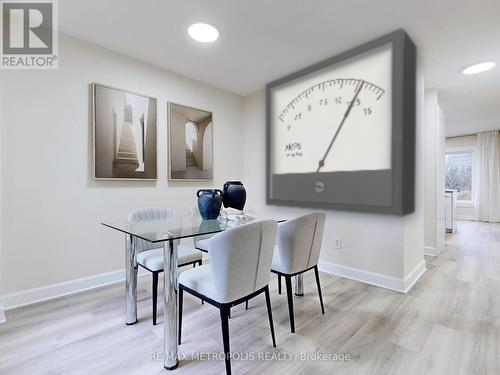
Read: 12.5 A
